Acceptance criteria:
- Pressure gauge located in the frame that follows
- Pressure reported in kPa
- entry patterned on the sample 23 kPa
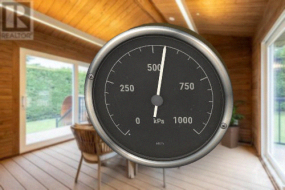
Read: 550 kPa
